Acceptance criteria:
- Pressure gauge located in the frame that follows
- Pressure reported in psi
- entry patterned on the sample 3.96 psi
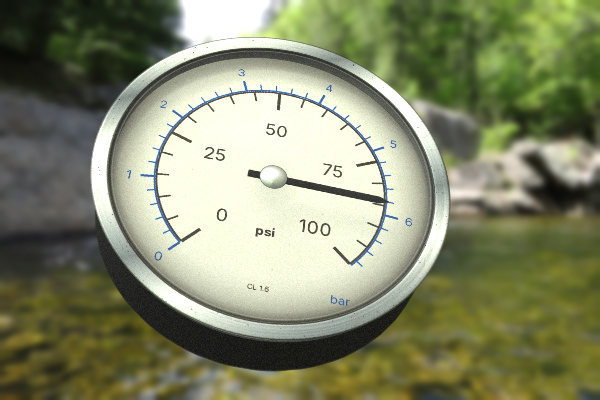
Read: 85 psi
